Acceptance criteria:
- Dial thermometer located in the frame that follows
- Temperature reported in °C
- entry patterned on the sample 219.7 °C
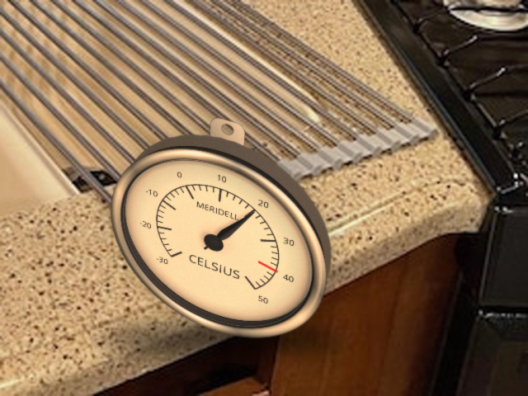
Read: 20 °C
